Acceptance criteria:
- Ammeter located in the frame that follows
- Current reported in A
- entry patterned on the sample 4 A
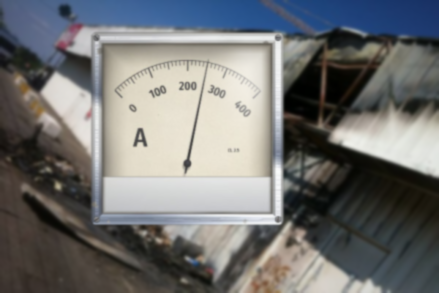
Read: 250 A
